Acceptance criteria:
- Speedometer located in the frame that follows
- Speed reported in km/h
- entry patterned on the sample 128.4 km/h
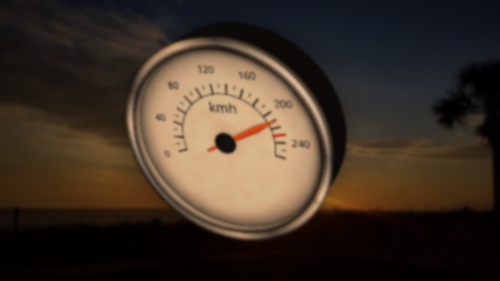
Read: 210 km/h
